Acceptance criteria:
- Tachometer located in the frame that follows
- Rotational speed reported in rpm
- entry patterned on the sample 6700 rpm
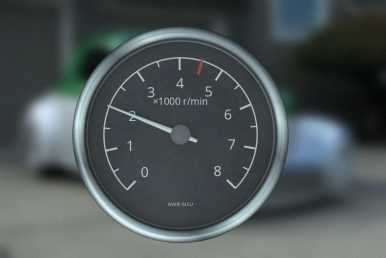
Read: 2000 rpm
